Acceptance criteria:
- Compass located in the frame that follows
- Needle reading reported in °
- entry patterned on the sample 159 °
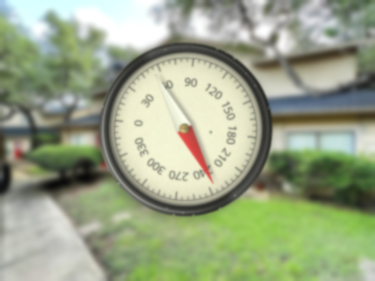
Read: 235 °
